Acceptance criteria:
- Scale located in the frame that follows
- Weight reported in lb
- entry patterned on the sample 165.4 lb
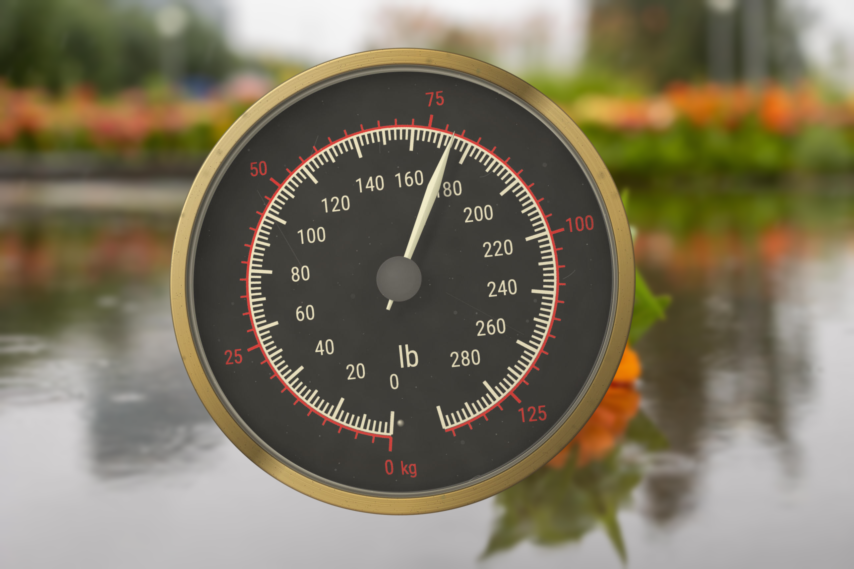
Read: 174 lb
